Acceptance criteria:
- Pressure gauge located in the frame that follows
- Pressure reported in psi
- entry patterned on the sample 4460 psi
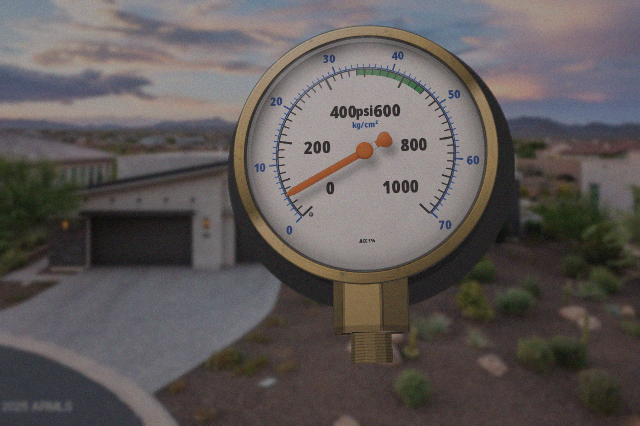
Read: 60 psi
